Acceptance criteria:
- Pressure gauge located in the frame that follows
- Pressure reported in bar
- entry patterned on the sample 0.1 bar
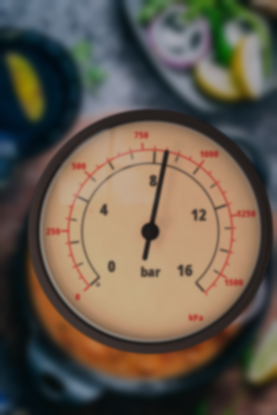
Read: 8.5 bar
